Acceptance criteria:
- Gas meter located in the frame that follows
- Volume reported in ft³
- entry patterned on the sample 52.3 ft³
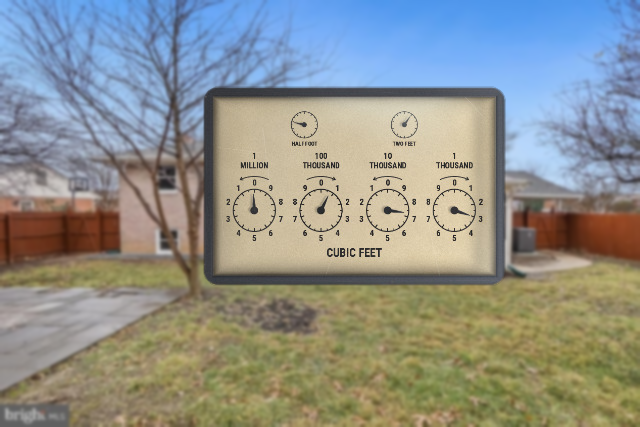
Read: 7300 ft³
